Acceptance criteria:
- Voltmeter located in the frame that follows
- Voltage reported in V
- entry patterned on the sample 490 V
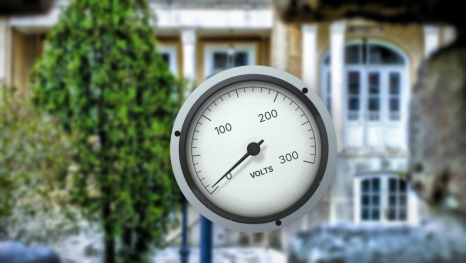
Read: 5 V
